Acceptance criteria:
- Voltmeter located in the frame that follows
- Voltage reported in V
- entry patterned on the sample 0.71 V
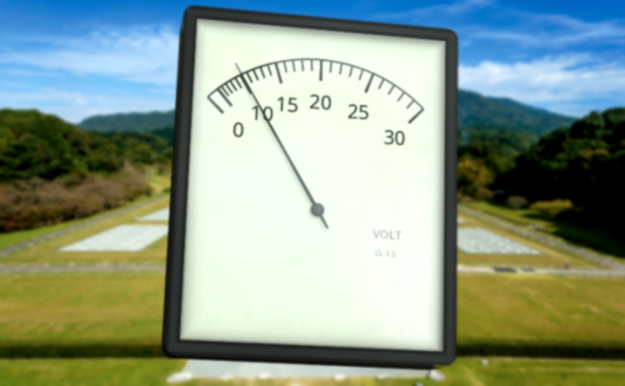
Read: 10 V
